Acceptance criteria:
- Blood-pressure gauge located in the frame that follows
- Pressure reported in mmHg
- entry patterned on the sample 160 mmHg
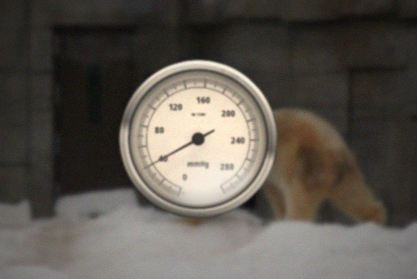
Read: 40 mmHg
